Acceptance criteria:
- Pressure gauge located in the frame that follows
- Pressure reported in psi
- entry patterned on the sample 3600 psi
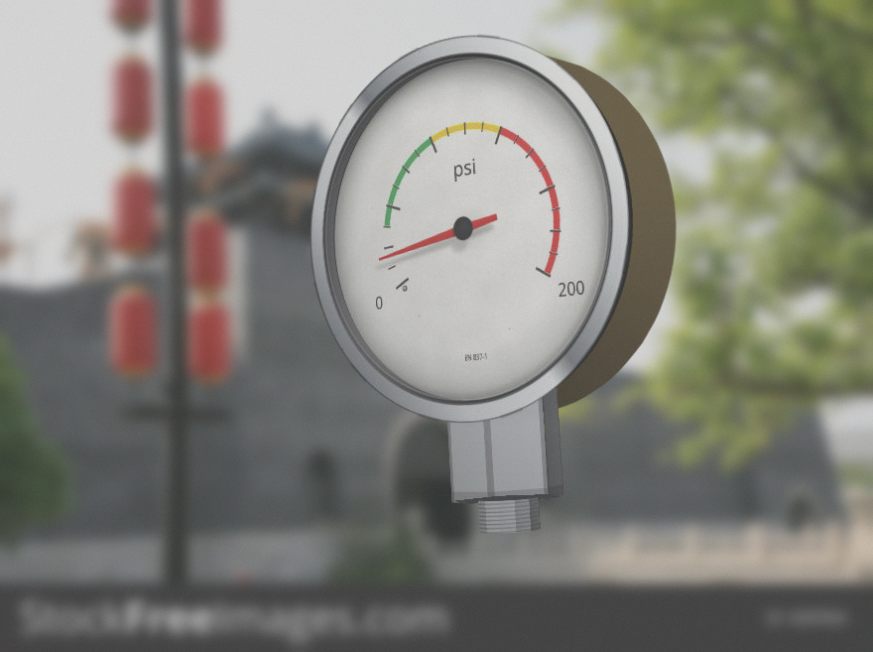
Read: 15 psi
